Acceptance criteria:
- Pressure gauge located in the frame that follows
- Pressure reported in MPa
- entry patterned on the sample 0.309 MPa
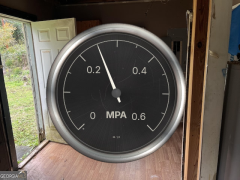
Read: 0.25 MPa
